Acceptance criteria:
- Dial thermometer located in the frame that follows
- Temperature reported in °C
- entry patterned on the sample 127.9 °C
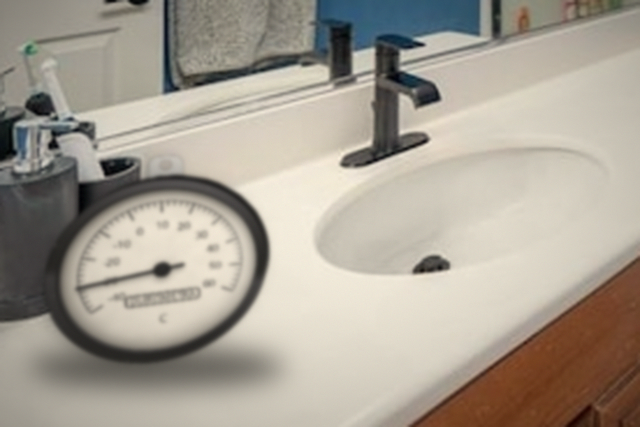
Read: -30 °C
